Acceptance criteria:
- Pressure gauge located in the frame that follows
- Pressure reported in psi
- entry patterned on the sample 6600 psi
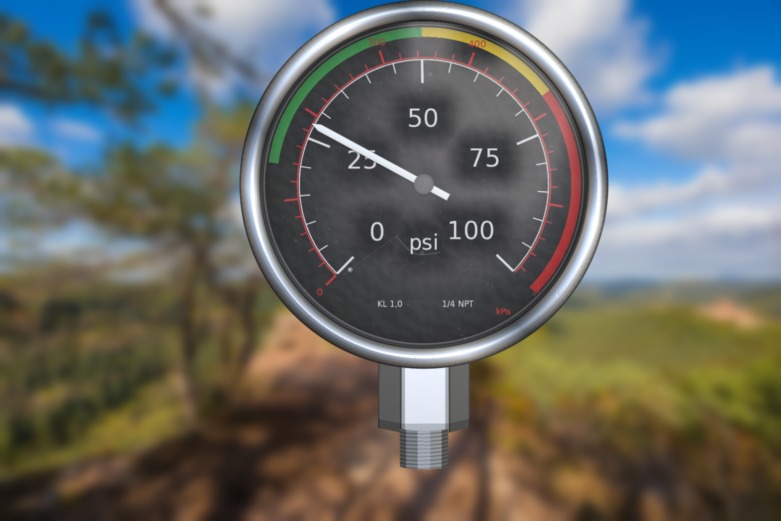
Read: 27.5 psi
